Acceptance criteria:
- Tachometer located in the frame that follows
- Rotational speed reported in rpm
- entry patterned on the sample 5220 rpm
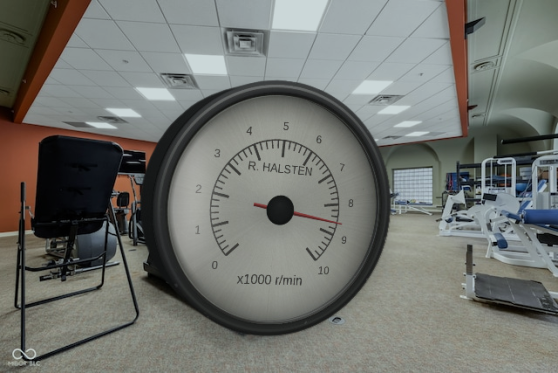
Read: 8600 rpm
